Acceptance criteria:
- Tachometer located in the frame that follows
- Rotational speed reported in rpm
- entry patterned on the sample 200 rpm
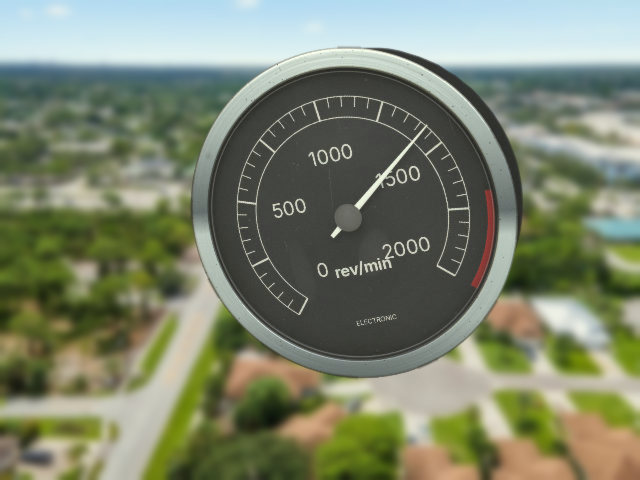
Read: 1425 rpm
